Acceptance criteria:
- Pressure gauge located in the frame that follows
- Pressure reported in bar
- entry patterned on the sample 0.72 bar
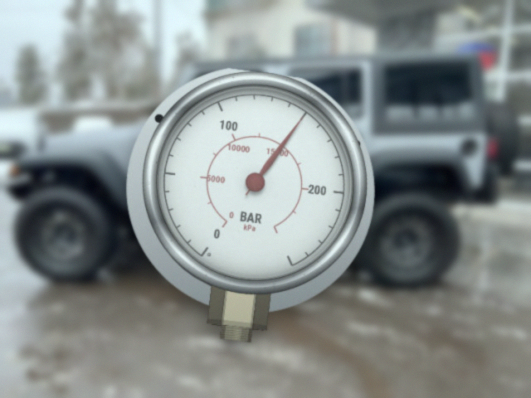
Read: 150 bar
